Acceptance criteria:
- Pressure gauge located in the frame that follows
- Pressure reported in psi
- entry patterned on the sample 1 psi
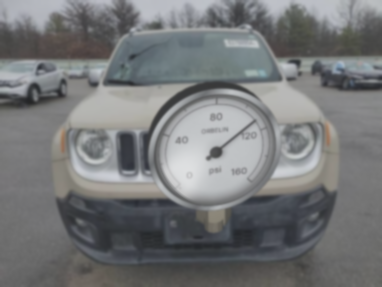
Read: 110 psi
